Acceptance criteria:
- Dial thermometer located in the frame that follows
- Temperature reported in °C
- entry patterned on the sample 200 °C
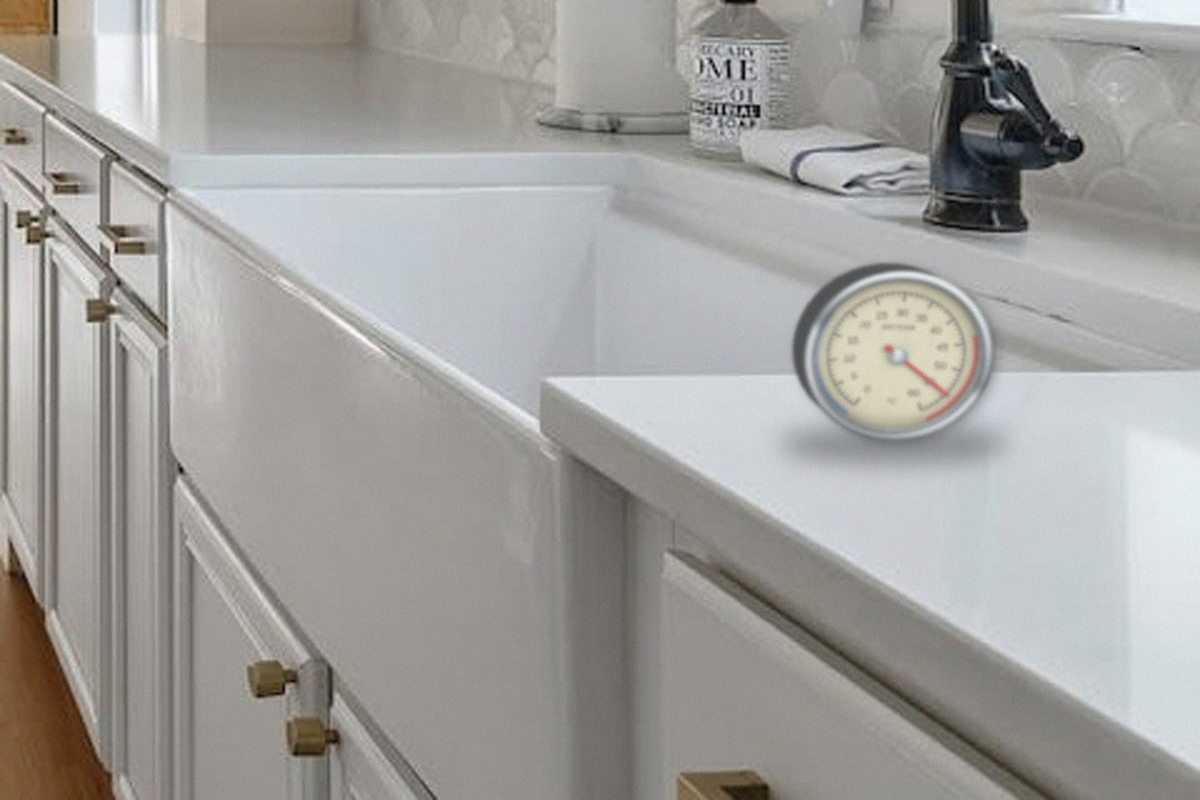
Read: 55 °C
